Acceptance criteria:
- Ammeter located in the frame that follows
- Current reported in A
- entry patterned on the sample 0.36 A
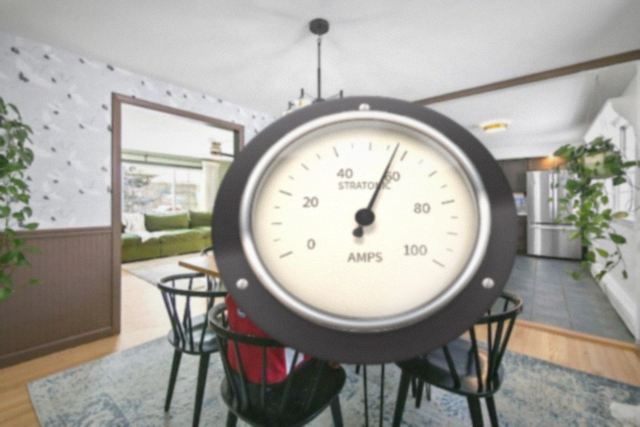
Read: 57.5 A
